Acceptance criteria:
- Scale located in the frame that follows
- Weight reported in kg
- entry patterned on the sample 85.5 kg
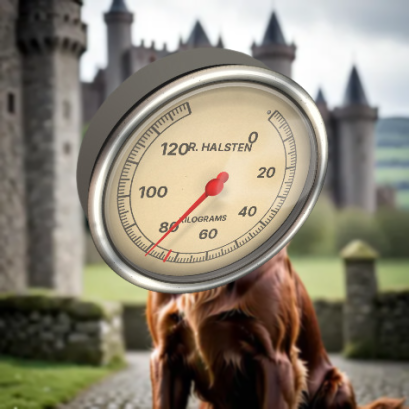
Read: 80 kg
